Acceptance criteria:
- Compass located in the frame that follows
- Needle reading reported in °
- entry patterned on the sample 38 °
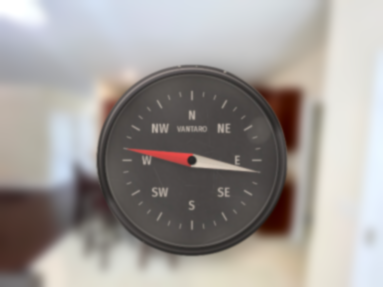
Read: 280 °
